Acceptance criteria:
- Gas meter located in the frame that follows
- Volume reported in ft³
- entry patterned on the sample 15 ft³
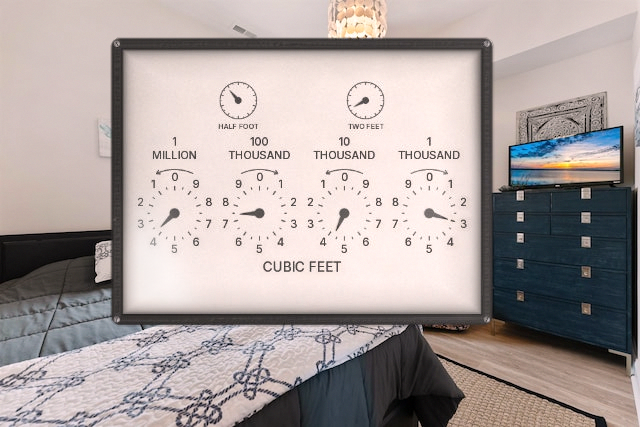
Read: 374300 ft³
